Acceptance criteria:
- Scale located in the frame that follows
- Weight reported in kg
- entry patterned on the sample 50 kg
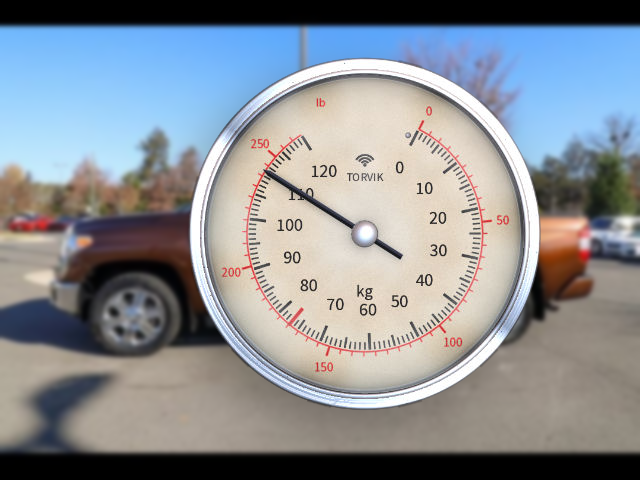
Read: 110 kg
